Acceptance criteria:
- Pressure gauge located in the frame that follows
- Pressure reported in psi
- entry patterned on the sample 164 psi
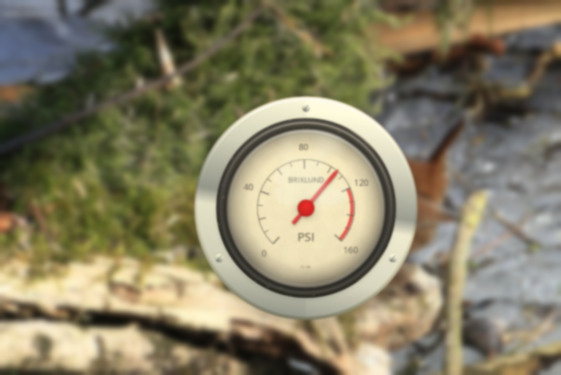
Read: 105 psi
